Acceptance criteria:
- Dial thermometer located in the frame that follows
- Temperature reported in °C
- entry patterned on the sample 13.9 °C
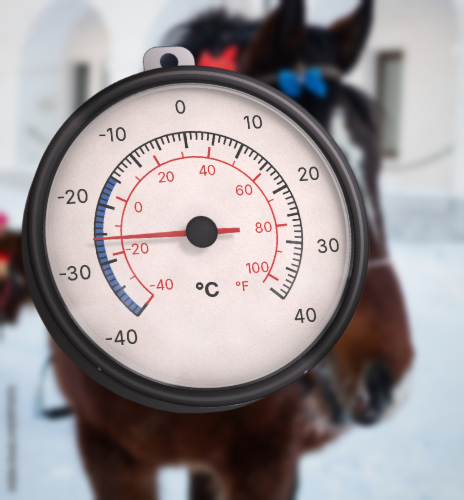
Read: -26 °C
